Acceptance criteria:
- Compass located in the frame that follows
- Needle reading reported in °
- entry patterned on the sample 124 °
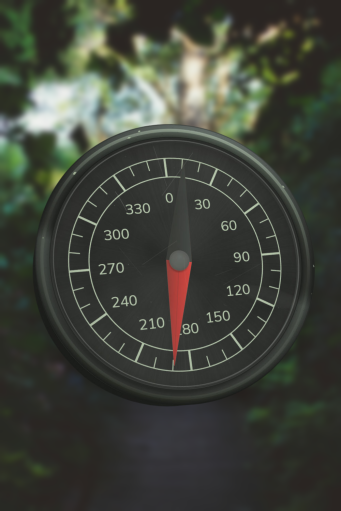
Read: 190 °
